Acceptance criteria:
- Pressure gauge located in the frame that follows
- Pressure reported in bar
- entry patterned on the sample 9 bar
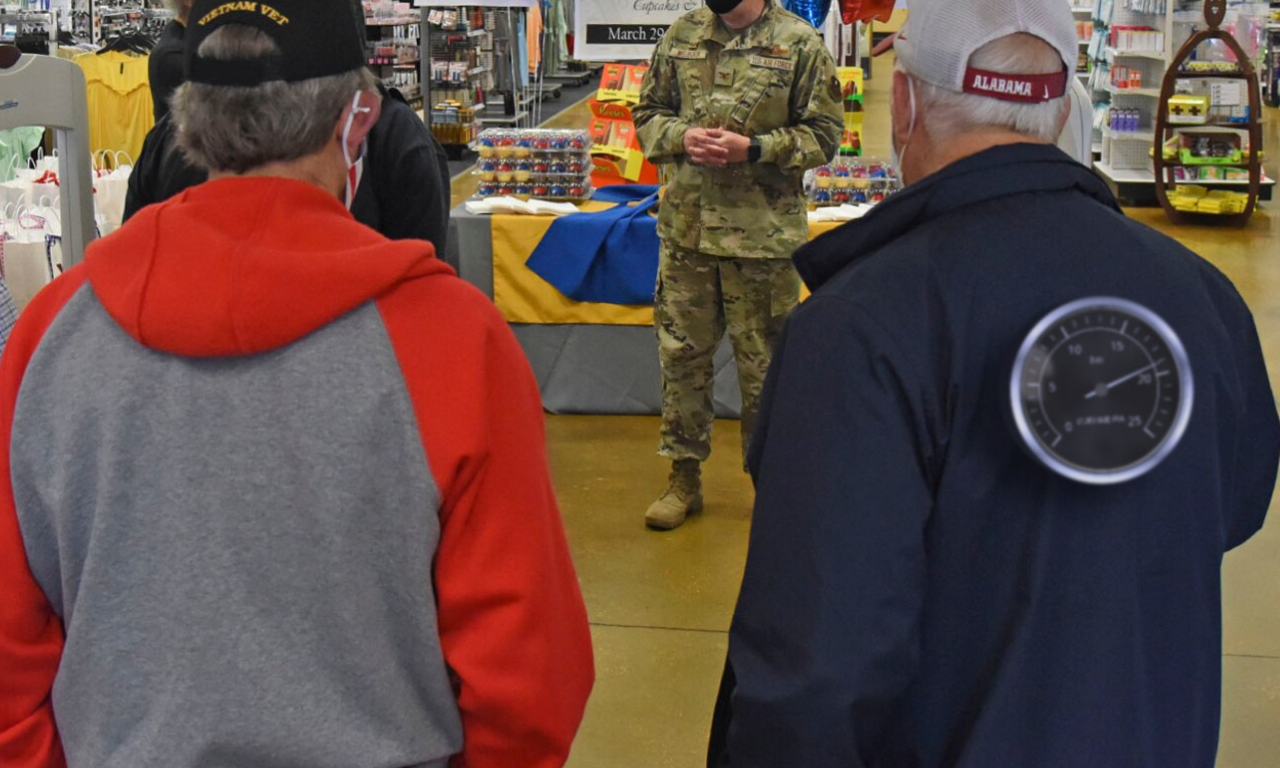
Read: 19 bar
